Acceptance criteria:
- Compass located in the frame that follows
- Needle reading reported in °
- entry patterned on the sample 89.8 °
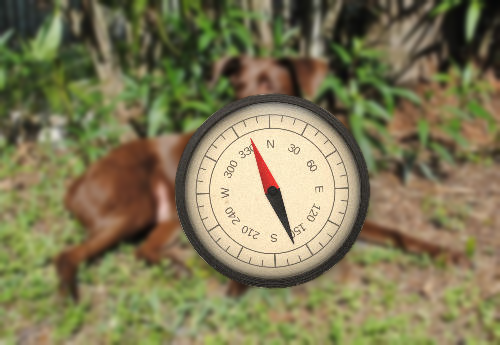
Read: 340 °
